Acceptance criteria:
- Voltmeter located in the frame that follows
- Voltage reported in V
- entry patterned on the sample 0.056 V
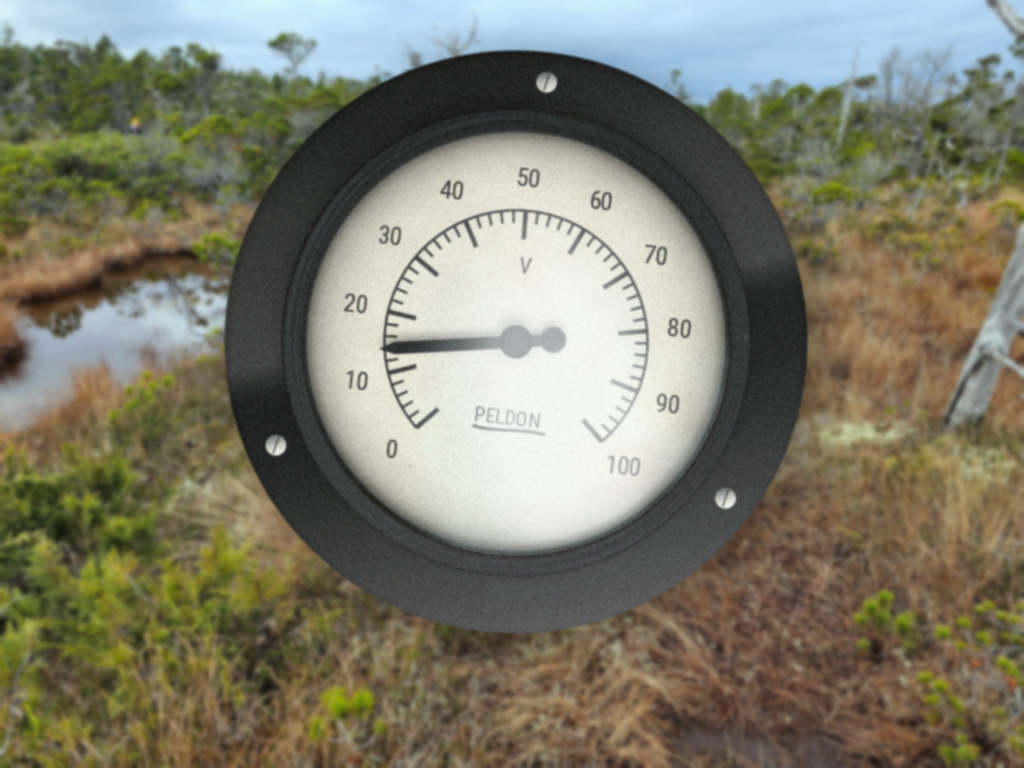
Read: 14 V
